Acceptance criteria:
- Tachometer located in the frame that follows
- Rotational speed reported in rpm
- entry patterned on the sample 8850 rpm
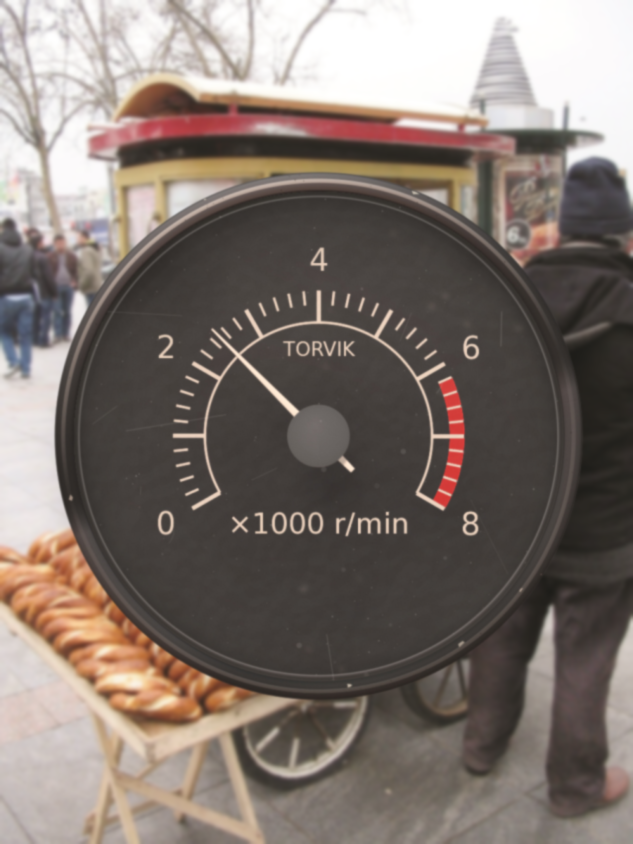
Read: 2500 rpm
